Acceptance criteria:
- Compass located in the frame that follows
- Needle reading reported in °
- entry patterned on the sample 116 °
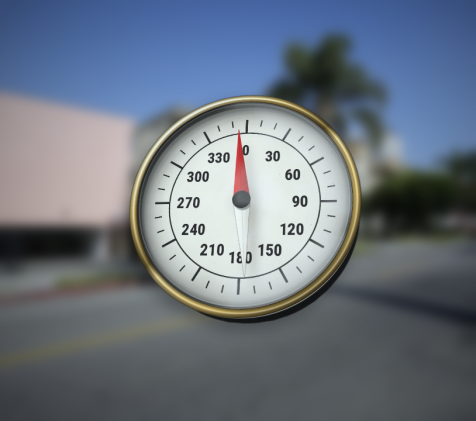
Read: 355 °
